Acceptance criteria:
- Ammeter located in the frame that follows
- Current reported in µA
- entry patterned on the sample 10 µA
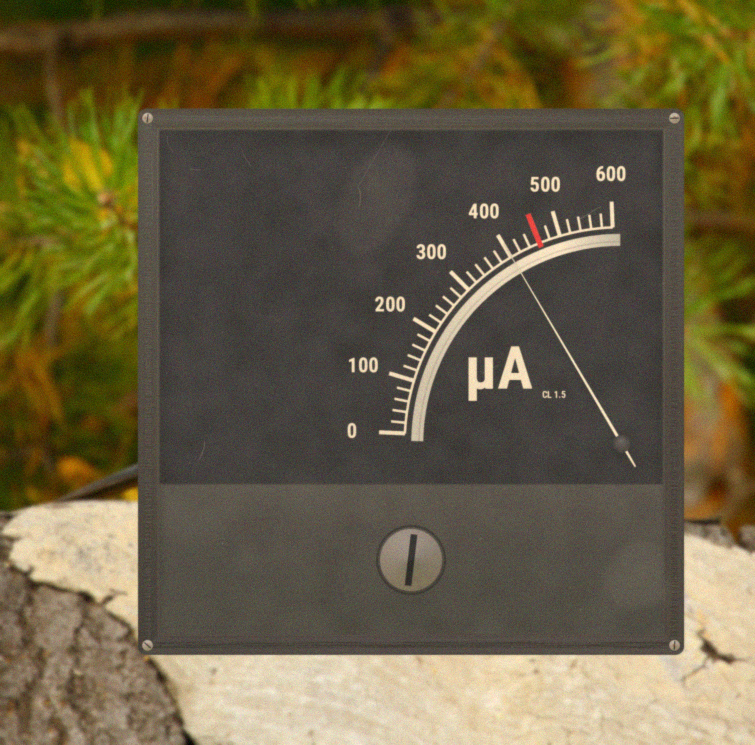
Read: 400 µA
